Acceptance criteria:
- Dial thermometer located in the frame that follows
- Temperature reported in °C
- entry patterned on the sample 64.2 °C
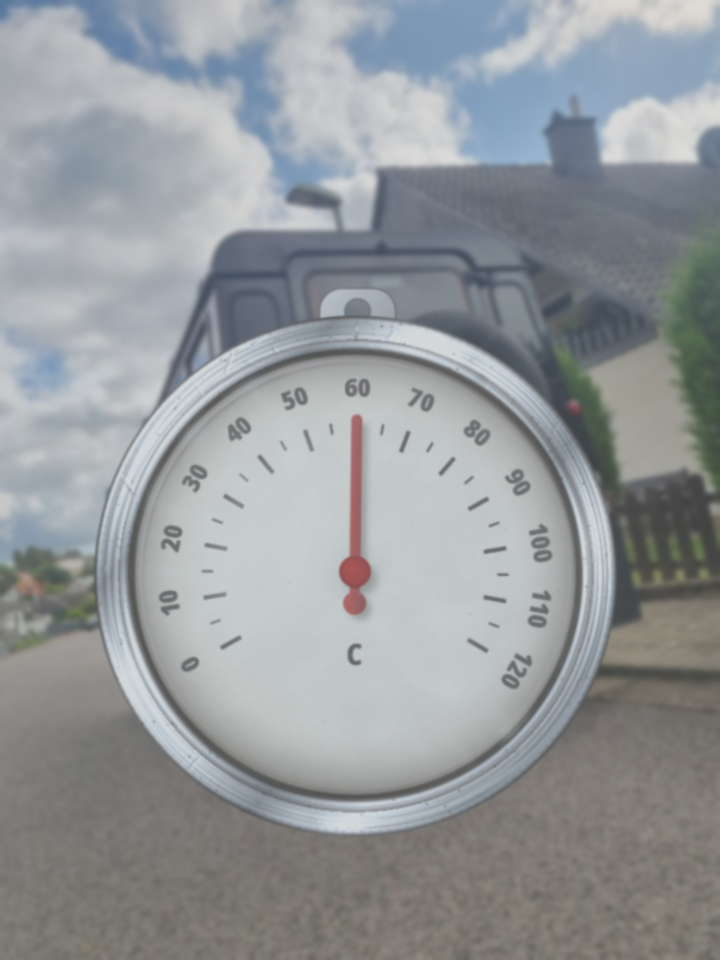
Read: 60 °C
